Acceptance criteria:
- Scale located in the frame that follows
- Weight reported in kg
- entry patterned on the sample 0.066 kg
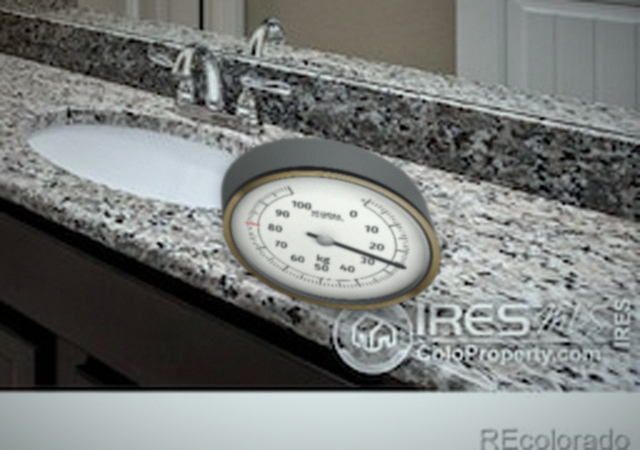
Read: 25 kg
